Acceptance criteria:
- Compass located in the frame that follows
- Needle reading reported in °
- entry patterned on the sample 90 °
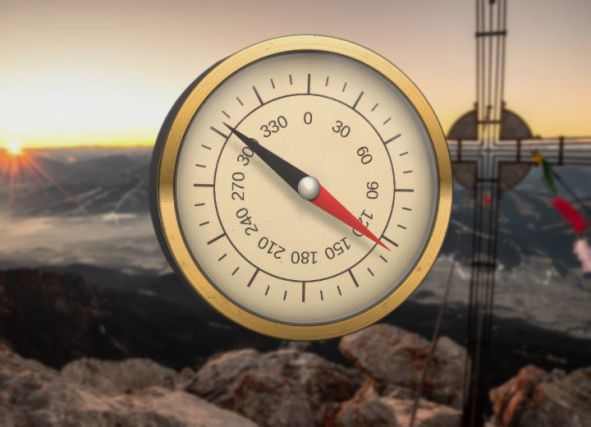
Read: 125 °
